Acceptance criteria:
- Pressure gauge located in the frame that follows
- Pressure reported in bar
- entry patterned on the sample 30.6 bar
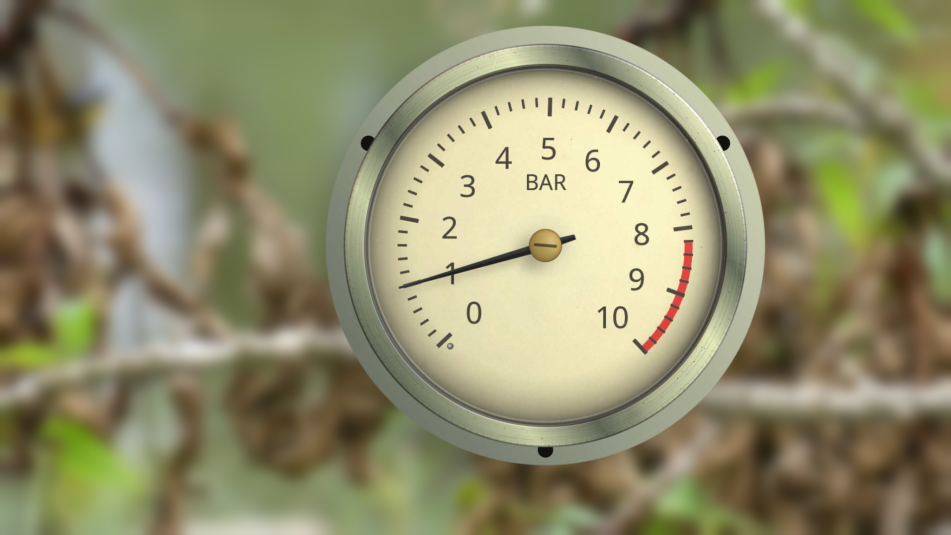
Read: 1 bar
